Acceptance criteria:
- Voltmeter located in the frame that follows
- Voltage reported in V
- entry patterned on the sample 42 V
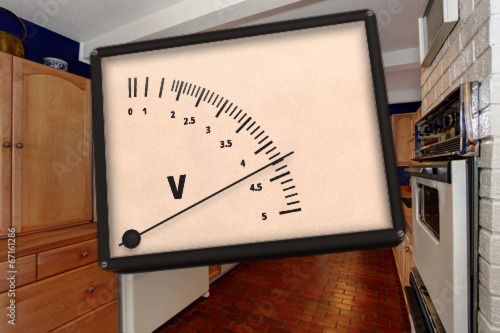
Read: 4.3 V
